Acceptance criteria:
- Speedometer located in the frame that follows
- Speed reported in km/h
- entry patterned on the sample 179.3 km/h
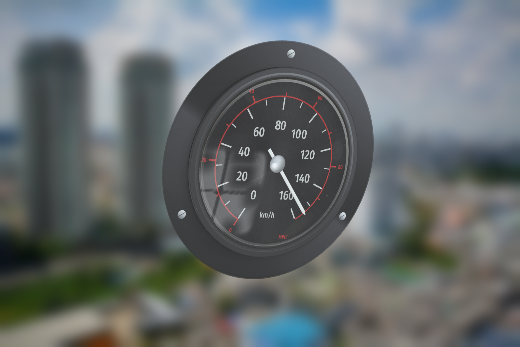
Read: 155 km/h
